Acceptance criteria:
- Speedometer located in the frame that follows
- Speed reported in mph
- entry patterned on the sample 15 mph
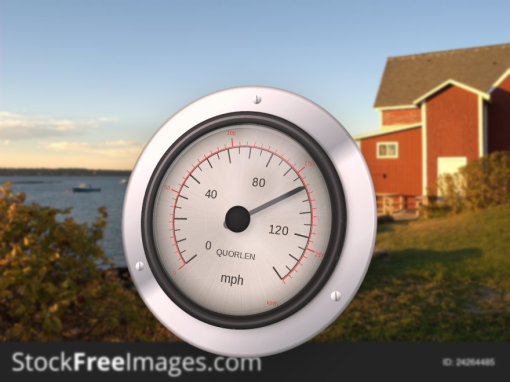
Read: 100 mph
